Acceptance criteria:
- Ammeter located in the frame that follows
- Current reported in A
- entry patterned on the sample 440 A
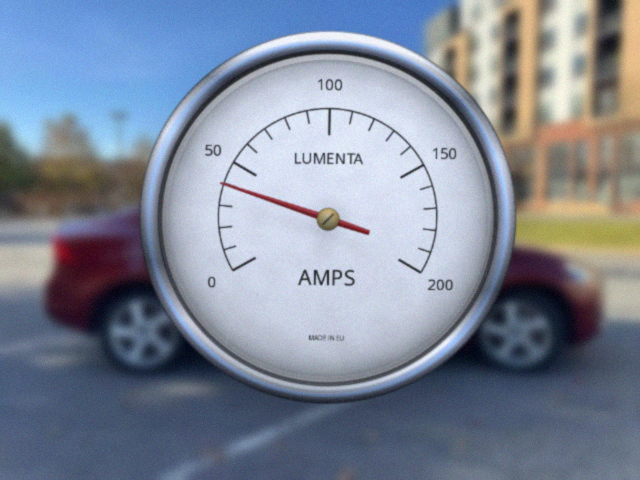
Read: 40 A
